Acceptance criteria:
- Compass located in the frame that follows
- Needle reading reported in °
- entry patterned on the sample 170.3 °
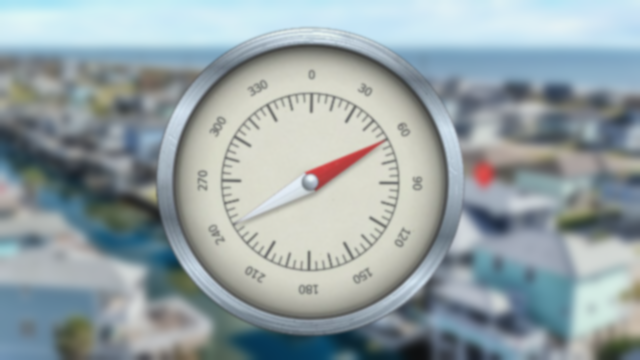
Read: 60 °
